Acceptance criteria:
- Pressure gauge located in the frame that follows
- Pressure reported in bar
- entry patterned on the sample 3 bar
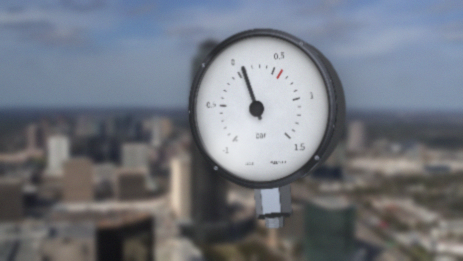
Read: 0.1 bar
